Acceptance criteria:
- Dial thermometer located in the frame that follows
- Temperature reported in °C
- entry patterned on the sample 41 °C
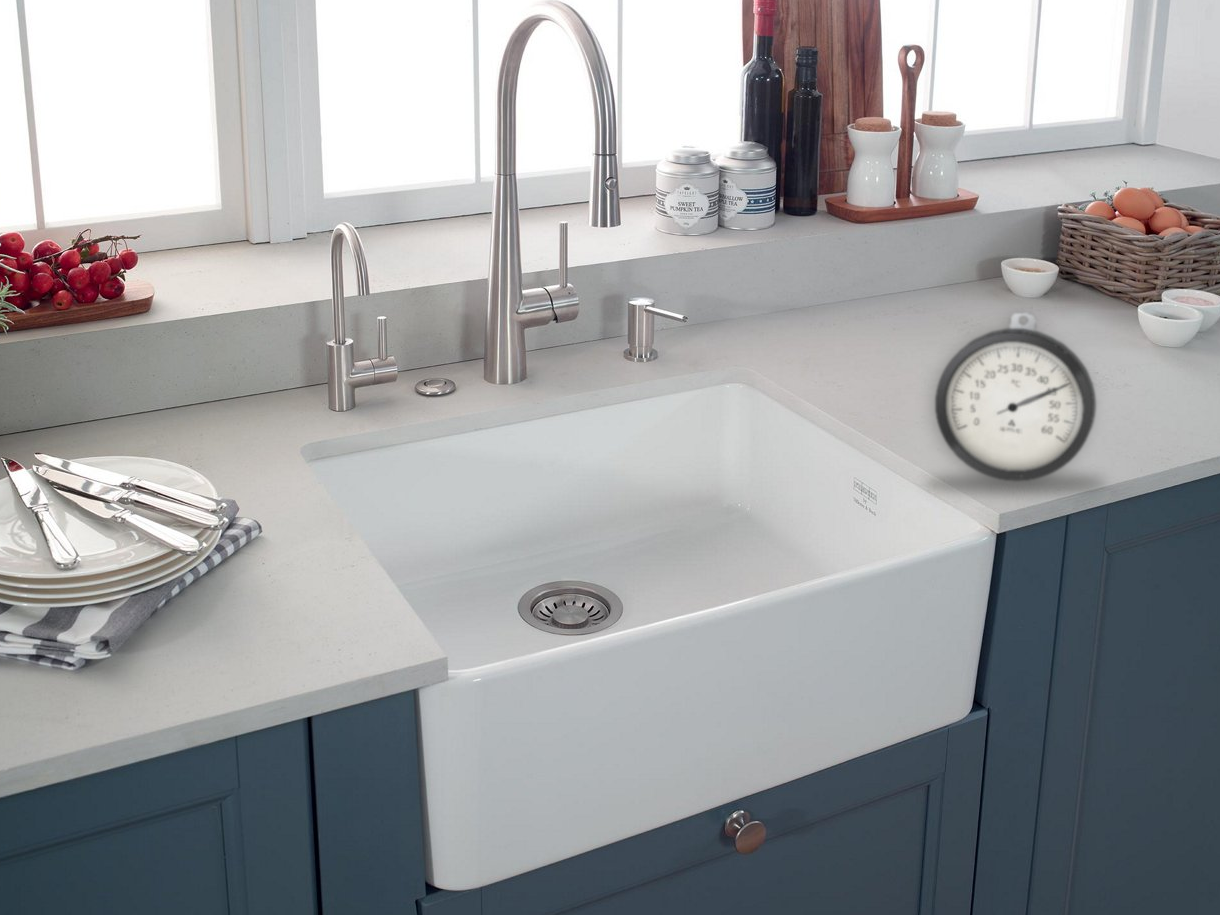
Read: 45 °C
